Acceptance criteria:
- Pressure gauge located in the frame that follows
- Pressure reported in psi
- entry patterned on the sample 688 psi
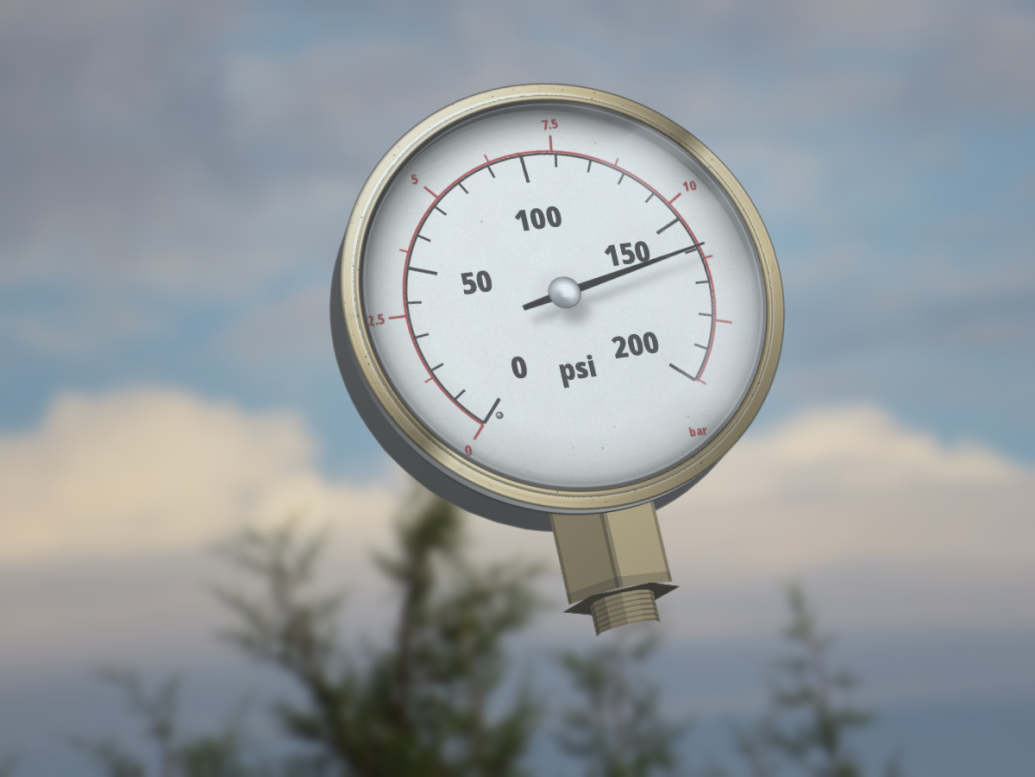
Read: 160 psi
